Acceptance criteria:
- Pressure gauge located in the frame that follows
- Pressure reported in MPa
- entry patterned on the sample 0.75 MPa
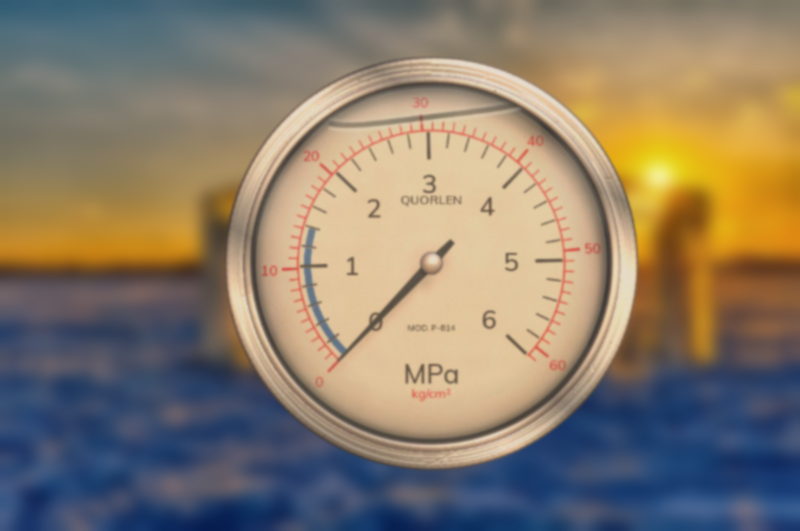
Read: 0 MPa
